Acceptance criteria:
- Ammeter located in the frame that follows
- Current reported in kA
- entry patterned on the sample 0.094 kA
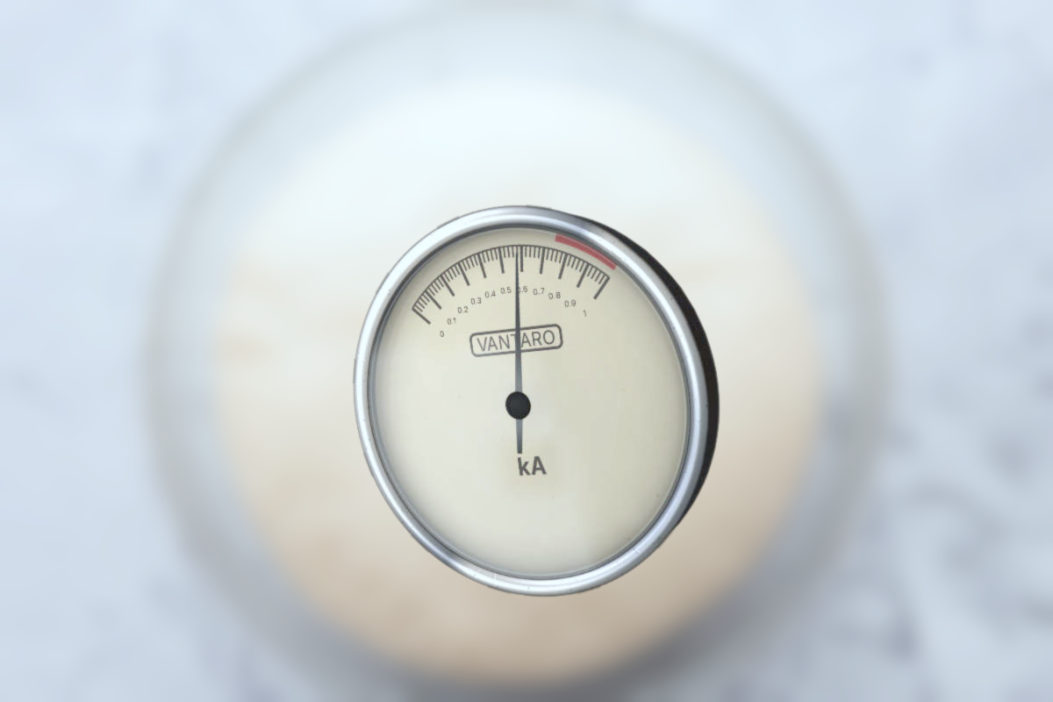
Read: 0.6 kA
